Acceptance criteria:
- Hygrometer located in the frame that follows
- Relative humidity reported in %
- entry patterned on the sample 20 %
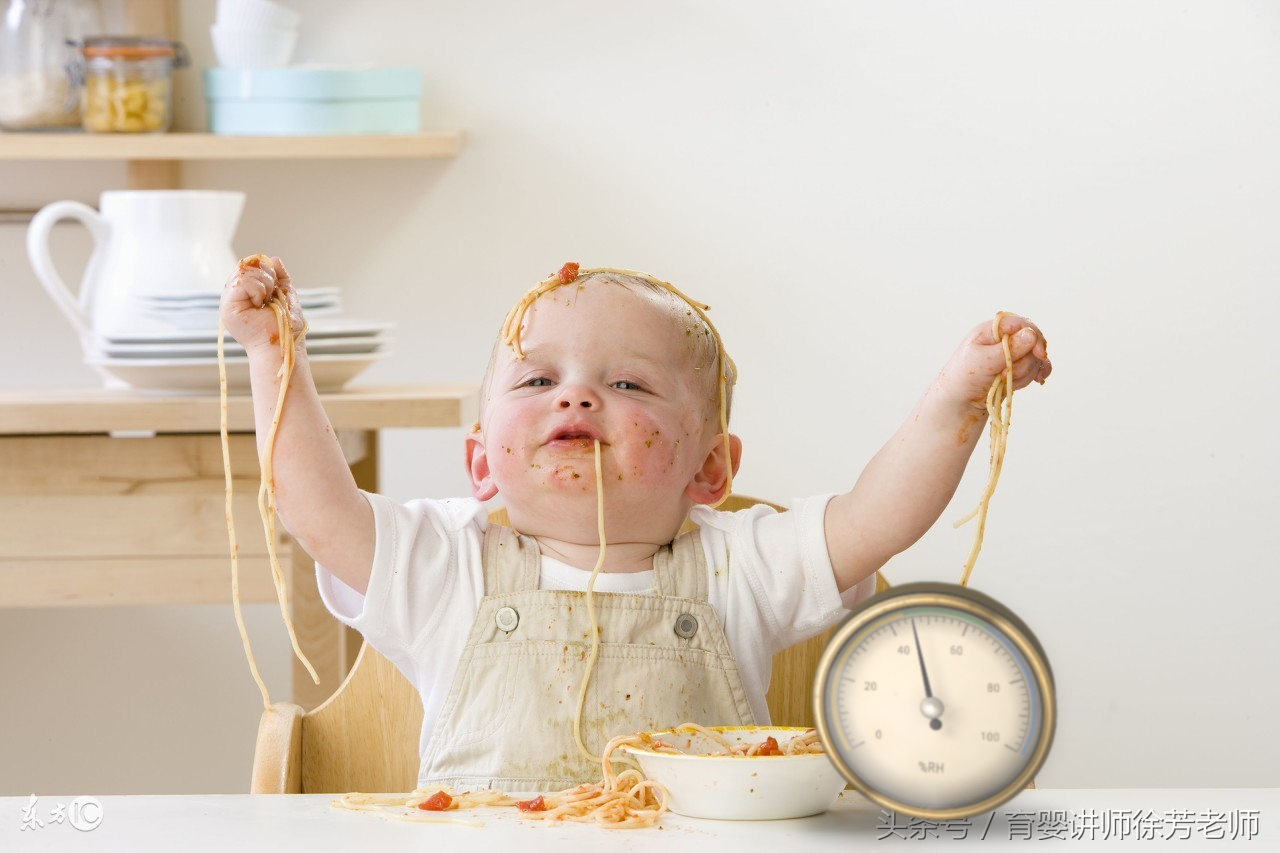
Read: 46 %
